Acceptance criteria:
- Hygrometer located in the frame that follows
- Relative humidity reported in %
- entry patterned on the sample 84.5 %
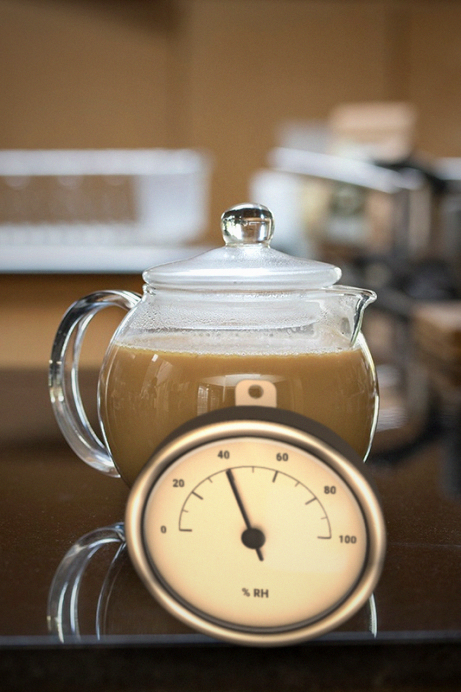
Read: 40 %
